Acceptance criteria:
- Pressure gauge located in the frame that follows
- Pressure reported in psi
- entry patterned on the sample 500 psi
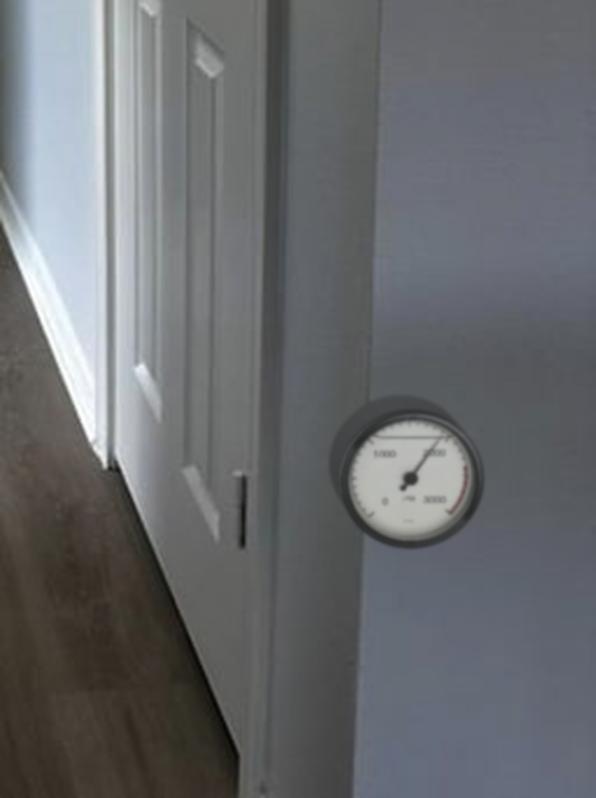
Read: 1900 psi
